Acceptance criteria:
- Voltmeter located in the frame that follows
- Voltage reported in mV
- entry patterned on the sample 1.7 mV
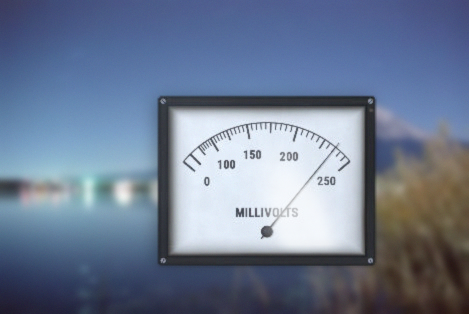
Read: 235 mV
